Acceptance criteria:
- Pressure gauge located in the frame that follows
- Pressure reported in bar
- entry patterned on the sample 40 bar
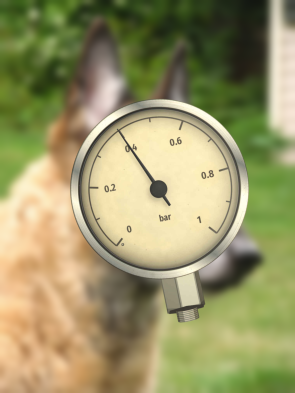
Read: 0.4 bar
